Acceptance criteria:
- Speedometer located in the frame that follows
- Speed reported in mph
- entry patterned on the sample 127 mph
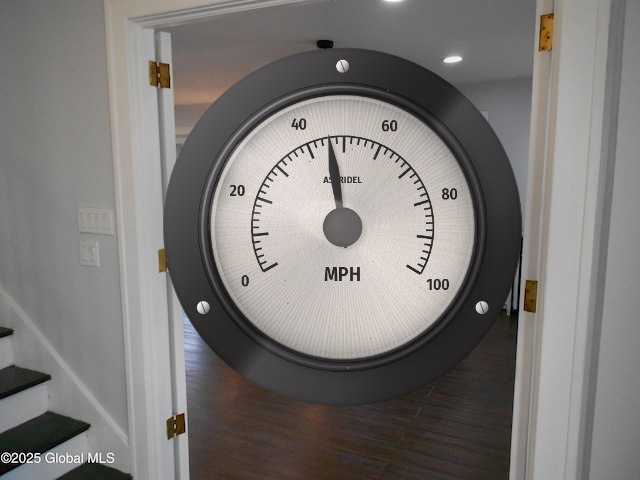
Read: 46 mph
